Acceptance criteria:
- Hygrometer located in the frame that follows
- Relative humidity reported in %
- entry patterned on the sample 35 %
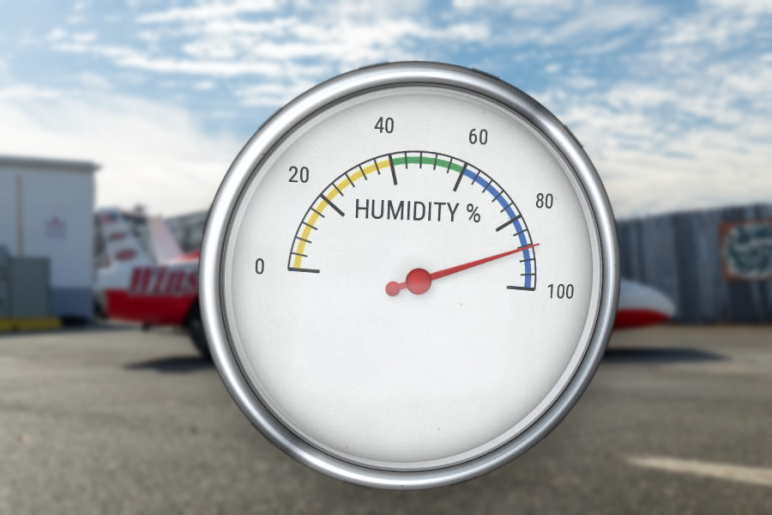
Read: 88 %
